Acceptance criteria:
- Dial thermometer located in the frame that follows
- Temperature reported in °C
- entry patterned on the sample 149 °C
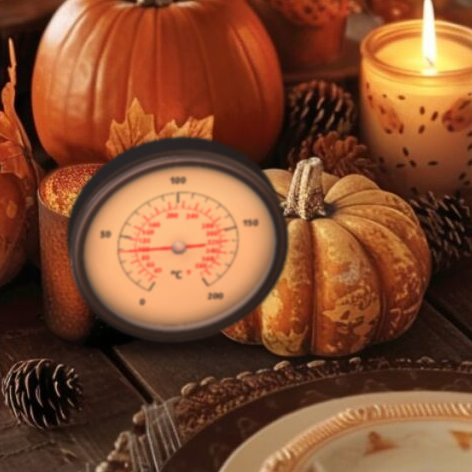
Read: 40 °C
